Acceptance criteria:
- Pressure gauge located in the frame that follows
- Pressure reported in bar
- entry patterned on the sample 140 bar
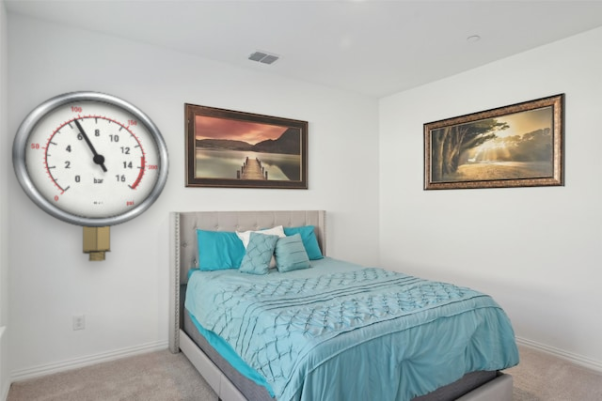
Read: 6.5 bar
